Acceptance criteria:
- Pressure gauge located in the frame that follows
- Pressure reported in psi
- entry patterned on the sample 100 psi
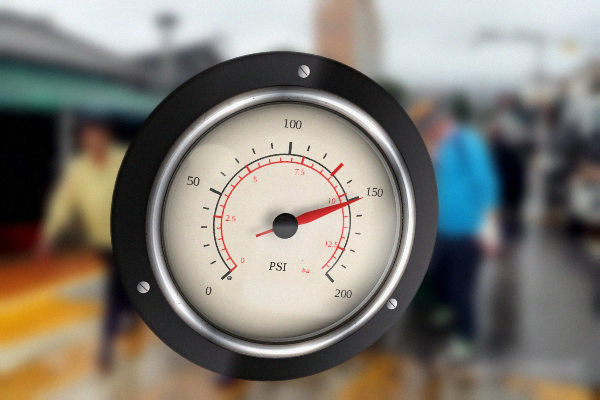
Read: 150 psi
